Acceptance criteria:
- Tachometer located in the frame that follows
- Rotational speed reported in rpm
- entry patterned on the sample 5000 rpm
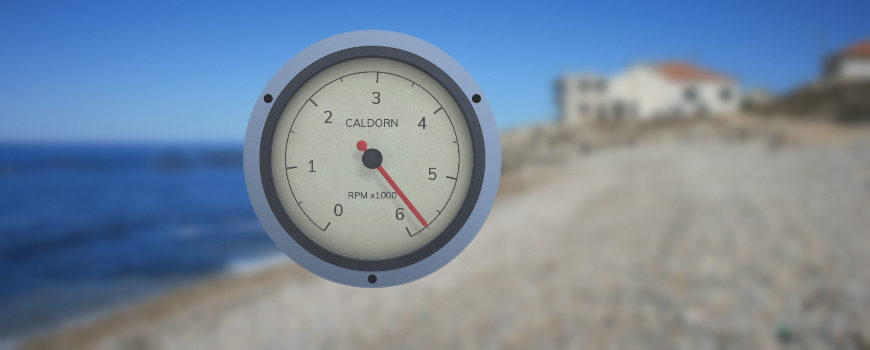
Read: 5750 rpm
